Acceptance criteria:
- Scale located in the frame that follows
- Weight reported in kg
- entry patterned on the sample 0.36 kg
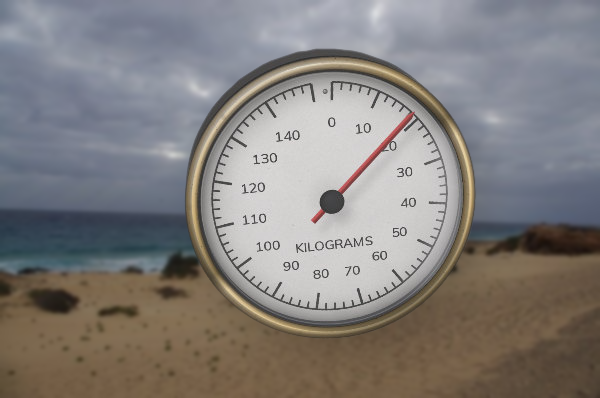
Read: 18 kg
